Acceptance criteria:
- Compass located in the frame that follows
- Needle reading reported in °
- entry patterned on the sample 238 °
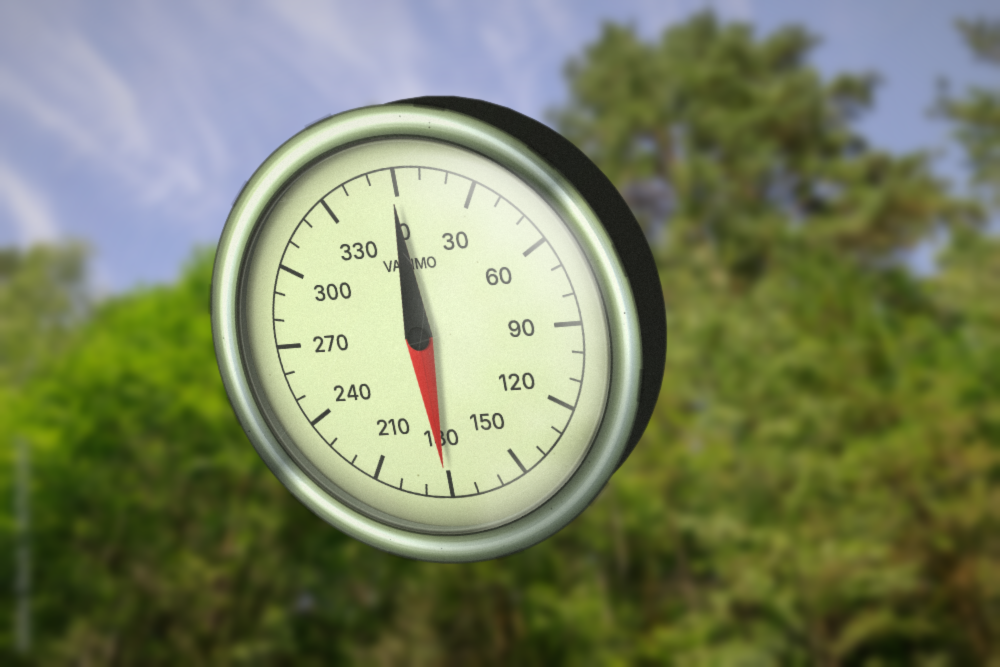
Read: 180 °
